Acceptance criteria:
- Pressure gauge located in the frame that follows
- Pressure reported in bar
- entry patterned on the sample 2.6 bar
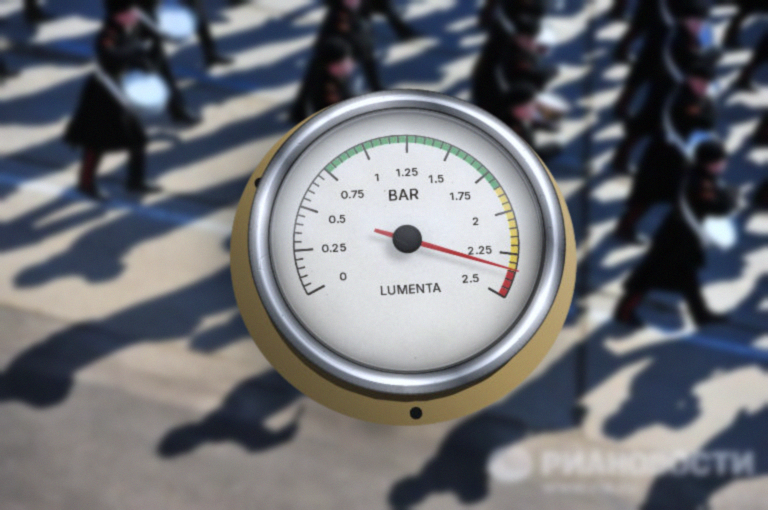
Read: 2.35 bar
